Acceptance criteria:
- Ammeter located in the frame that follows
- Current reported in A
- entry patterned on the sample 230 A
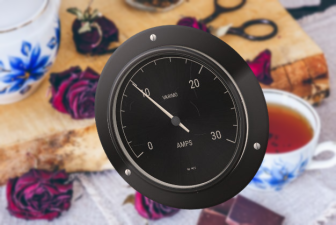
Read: 10 A
